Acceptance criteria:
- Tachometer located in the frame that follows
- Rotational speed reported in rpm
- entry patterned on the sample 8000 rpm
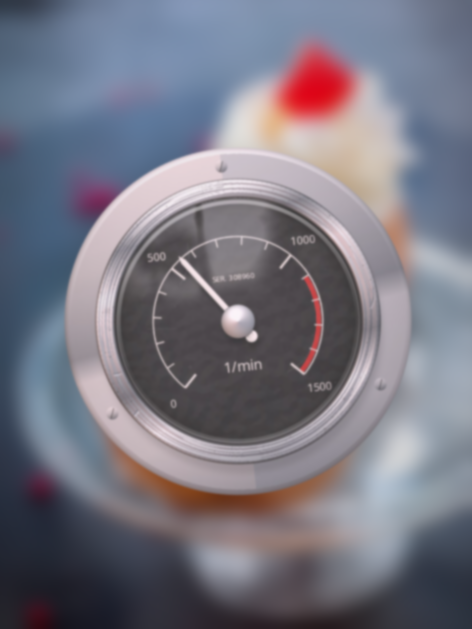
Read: 550 rpm
